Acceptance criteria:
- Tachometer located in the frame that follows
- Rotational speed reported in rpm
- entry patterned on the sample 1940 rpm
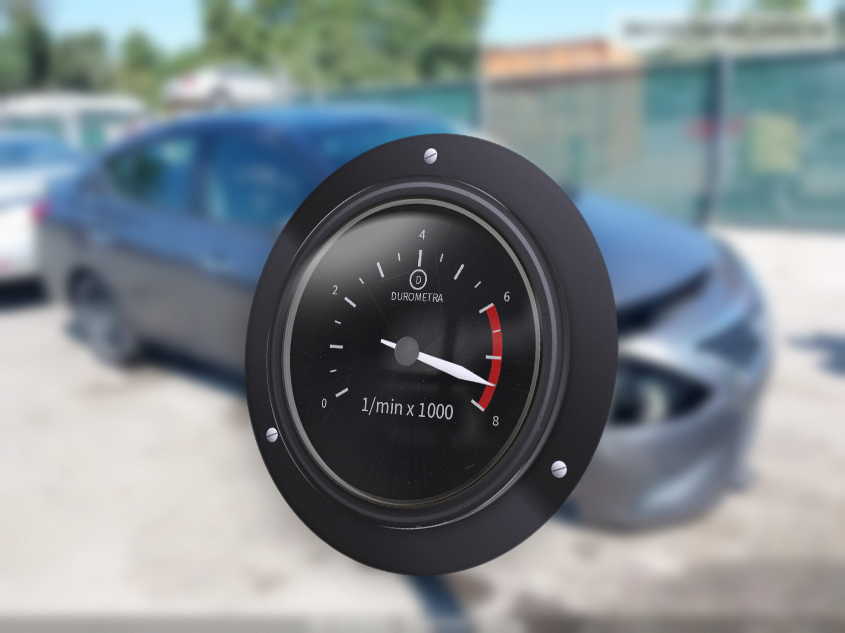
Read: 7500 rpm
